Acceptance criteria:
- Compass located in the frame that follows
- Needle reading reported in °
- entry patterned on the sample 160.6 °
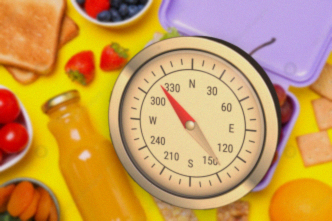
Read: 320 °
